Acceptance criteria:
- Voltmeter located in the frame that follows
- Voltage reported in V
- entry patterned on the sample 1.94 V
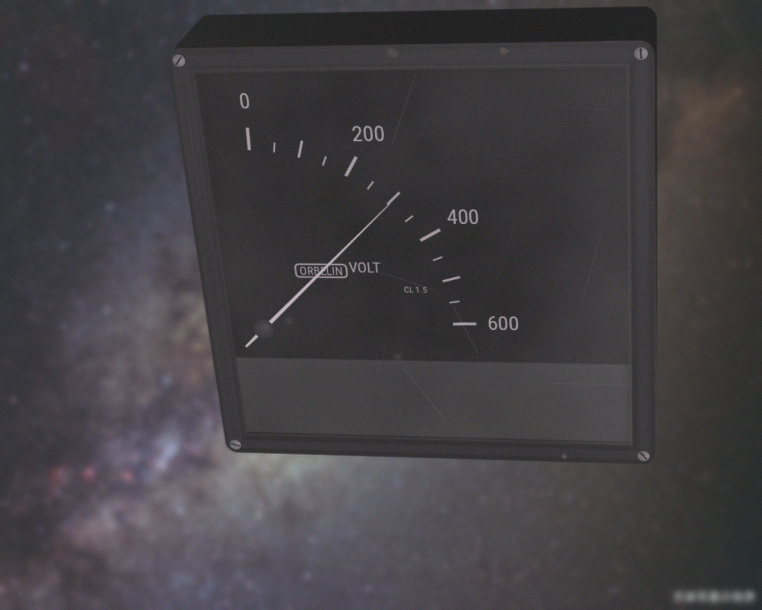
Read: 300 V
